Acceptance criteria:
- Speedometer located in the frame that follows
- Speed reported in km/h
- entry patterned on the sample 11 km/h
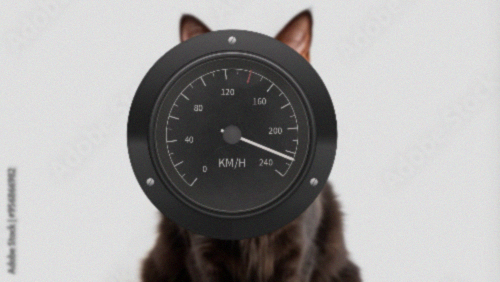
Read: 225 km/h
